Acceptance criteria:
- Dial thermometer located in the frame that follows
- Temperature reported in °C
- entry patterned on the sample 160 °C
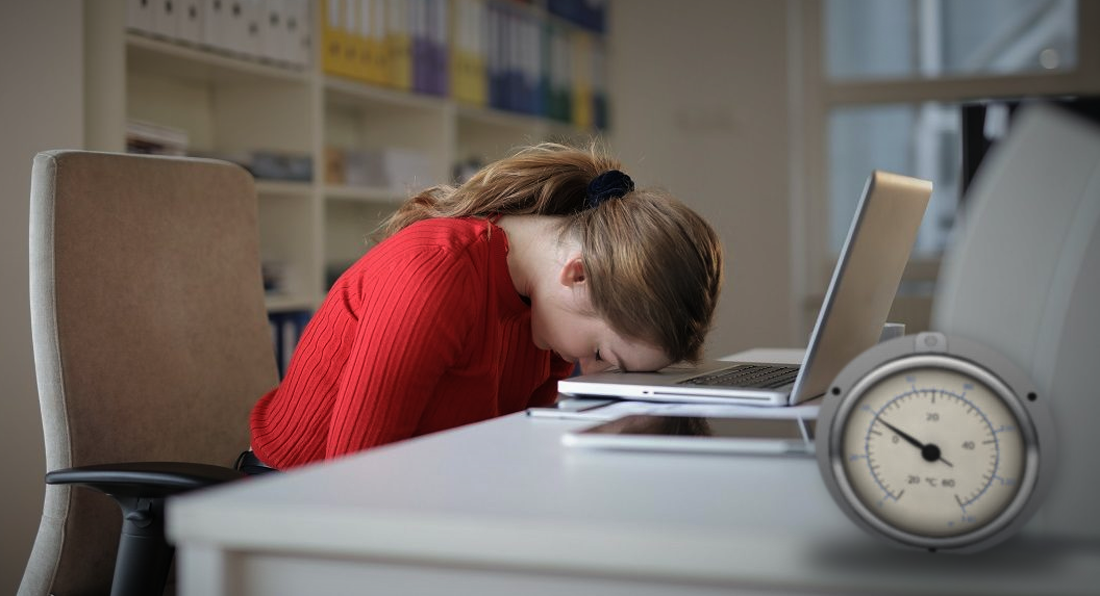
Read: 4 °C
